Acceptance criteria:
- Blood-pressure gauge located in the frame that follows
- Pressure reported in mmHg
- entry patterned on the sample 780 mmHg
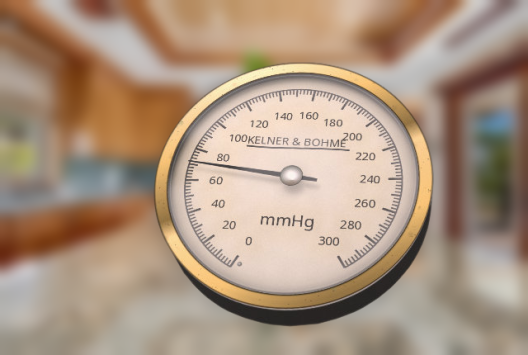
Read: 70 mmHg
